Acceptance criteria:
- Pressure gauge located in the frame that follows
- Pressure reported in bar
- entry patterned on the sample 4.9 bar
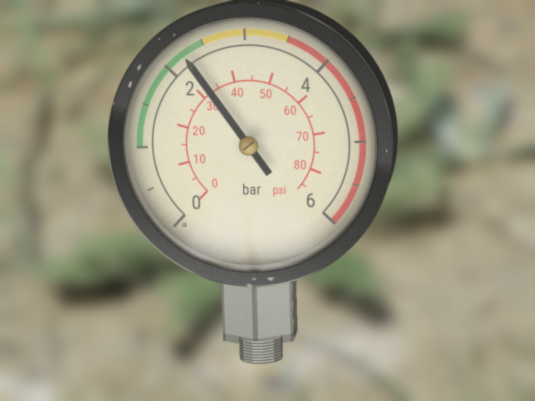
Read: 2.25 bar
